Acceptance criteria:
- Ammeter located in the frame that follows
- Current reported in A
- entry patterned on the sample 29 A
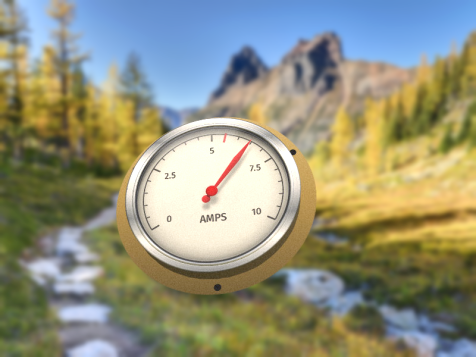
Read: 6.5 A
